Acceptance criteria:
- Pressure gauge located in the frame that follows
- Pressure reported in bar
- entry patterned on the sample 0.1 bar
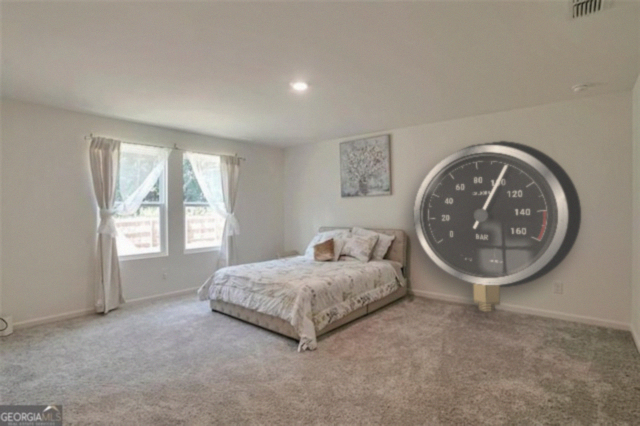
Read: 100 bar
